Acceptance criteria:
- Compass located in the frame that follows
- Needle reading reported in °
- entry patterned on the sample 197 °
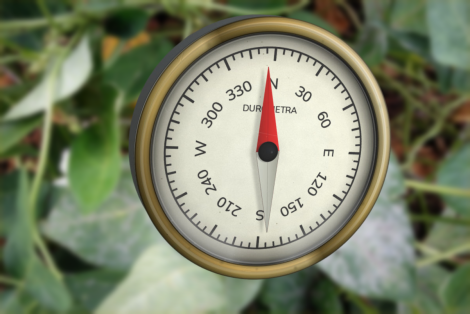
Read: 355 °
